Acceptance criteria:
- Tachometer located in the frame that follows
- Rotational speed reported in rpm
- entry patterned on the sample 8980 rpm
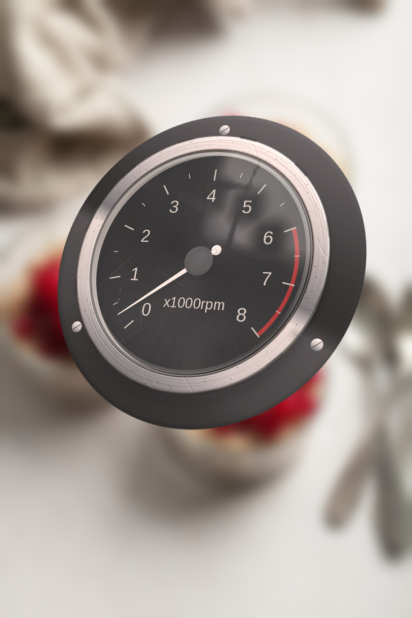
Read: 250 rpm
